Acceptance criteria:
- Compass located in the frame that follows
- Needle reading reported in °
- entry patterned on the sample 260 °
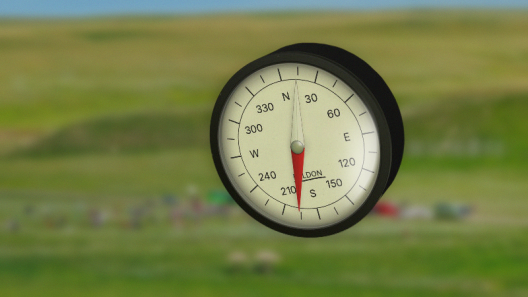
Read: 195 °
